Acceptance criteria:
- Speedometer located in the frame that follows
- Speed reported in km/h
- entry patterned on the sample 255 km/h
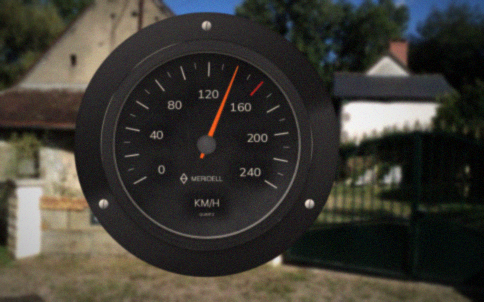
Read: 140 km/h
